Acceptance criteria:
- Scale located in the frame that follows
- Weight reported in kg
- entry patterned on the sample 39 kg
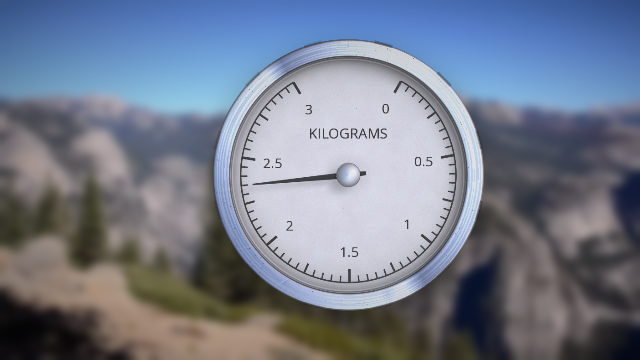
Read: 2.35 kg
